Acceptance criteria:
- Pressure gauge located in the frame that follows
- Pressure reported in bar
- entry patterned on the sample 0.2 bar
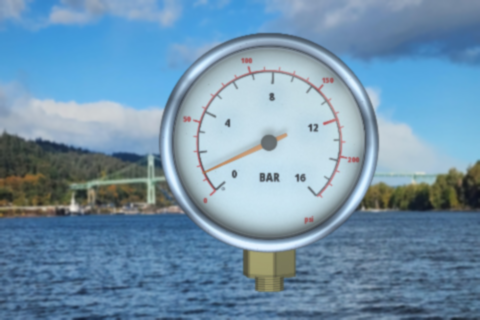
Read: 1 bar
